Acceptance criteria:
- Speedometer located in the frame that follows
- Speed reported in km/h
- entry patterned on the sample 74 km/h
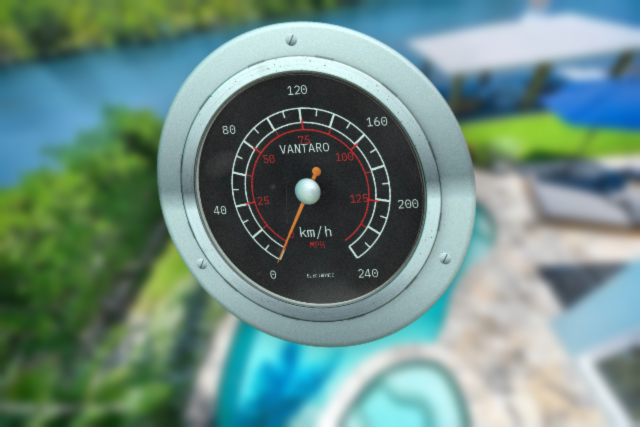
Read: 0 km/h
